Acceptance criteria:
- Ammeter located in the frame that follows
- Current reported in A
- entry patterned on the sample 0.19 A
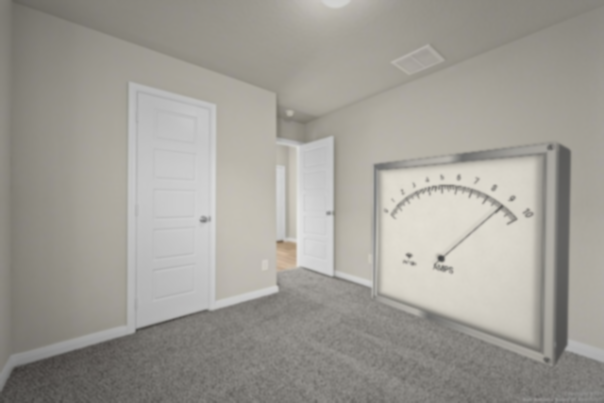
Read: 9 A
